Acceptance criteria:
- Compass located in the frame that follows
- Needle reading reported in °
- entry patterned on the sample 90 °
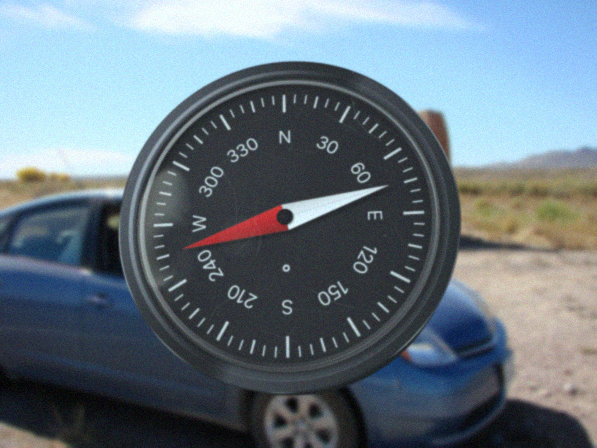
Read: 255 °
